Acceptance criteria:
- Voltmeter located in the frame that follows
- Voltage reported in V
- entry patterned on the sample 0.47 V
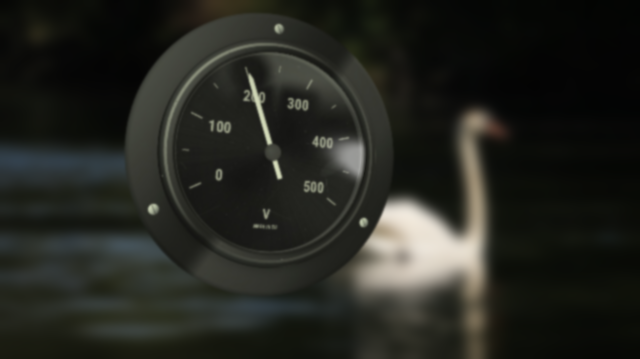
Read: 200 V
